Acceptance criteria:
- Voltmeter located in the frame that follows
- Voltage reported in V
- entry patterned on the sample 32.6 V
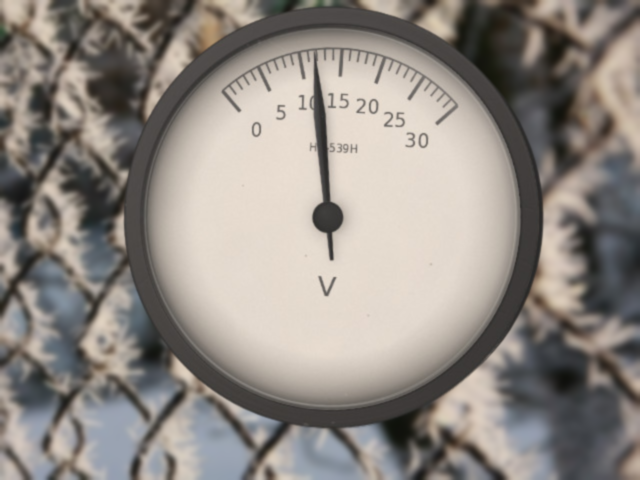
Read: 12 V
